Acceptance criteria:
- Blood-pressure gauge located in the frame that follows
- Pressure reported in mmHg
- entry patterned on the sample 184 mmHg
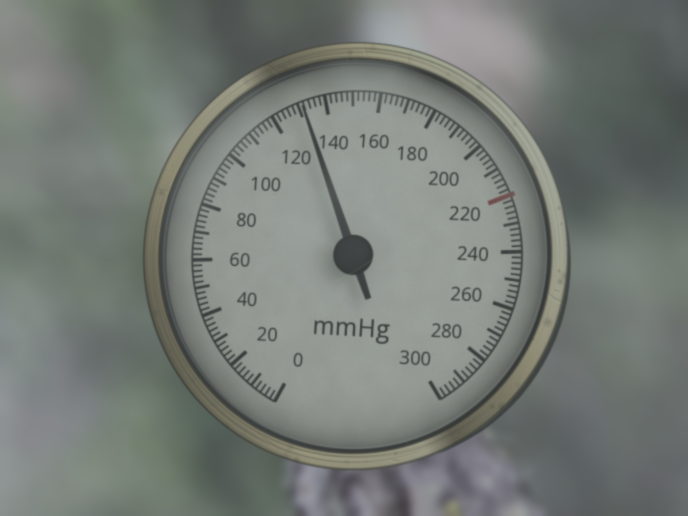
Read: 132 mmHg
